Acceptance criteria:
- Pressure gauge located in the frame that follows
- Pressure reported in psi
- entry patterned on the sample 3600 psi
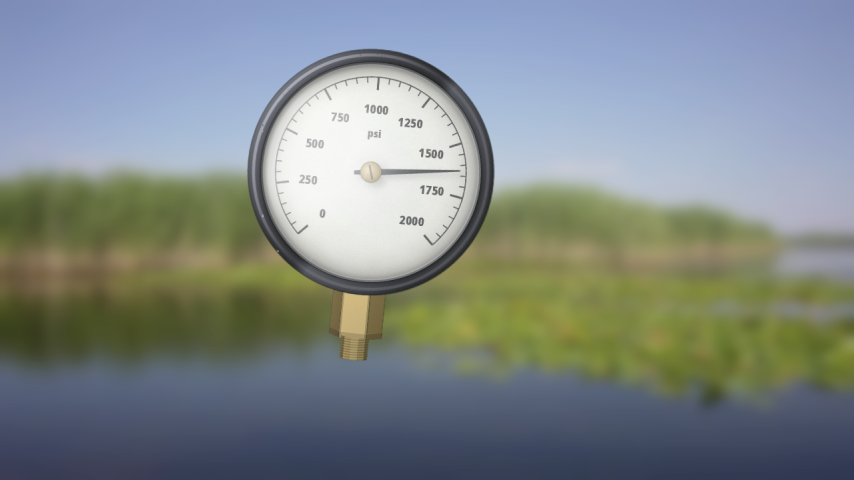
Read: 1625 psi
